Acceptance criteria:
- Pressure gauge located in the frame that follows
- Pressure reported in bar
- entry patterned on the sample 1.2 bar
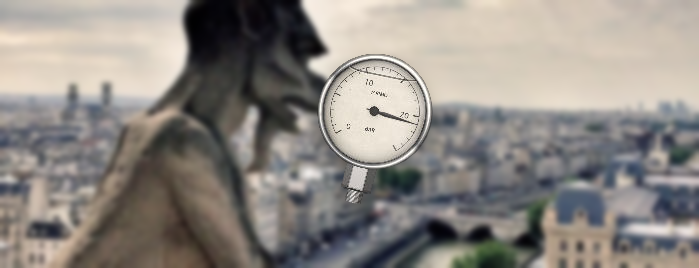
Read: 21 bar
